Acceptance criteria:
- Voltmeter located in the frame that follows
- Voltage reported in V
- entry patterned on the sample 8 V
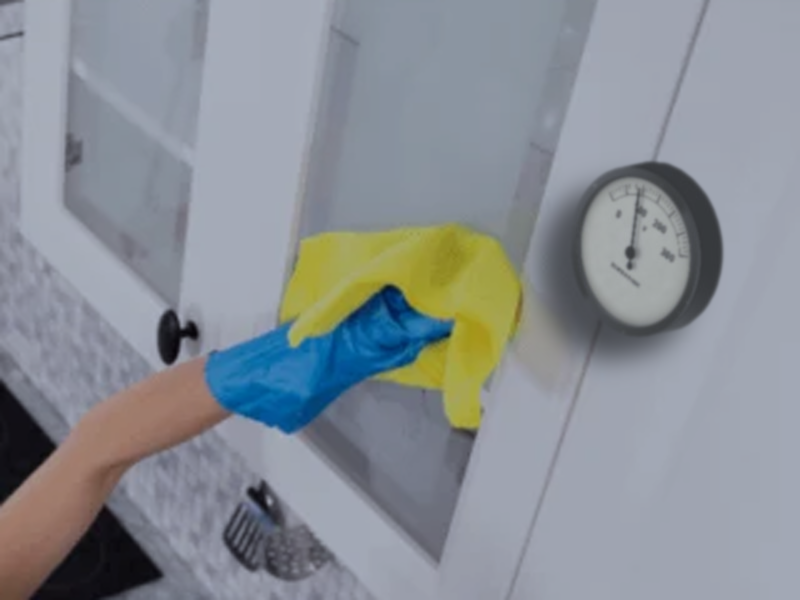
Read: 100 V
